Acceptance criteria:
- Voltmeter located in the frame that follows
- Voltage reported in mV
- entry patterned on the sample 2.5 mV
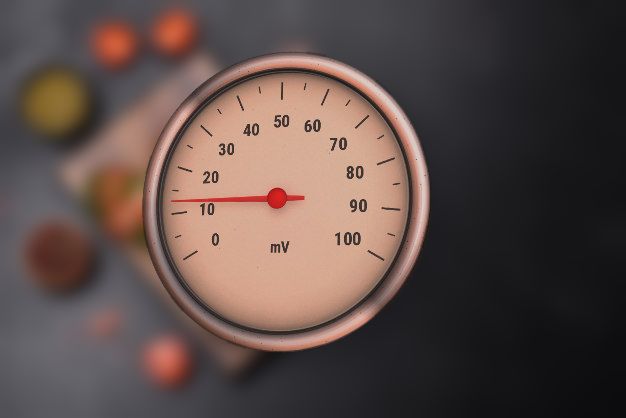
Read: 12.5 mV
